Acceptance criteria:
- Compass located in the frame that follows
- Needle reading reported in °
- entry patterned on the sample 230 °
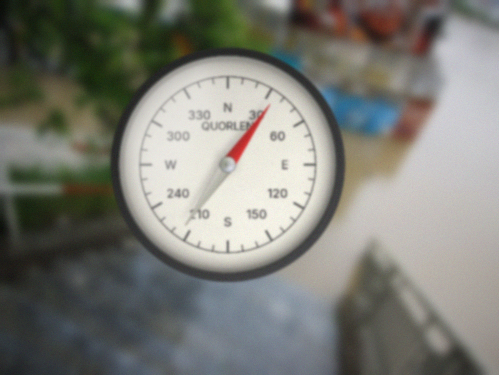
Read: 35 °
